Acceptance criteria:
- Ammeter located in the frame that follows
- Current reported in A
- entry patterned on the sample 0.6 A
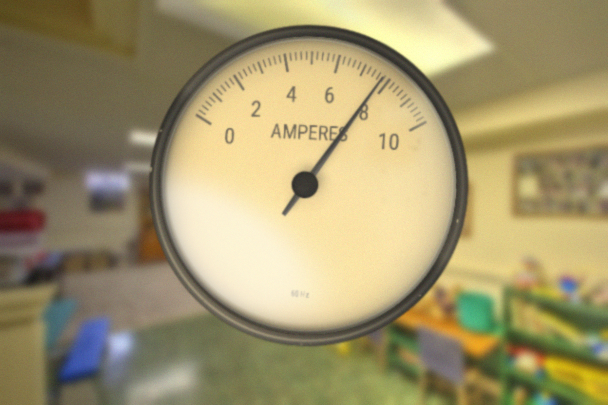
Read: 7.8 A
